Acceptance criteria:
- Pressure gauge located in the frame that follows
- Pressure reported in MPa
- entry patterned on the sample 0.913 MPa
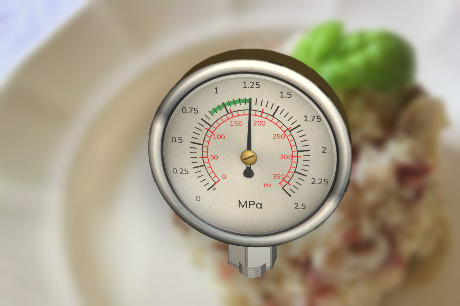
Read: 1.25 MPa
